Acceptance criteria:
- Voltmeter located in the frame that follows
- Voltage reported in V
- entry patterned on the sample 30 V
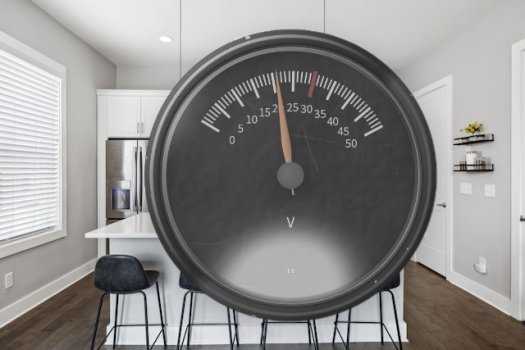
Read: 21 V
